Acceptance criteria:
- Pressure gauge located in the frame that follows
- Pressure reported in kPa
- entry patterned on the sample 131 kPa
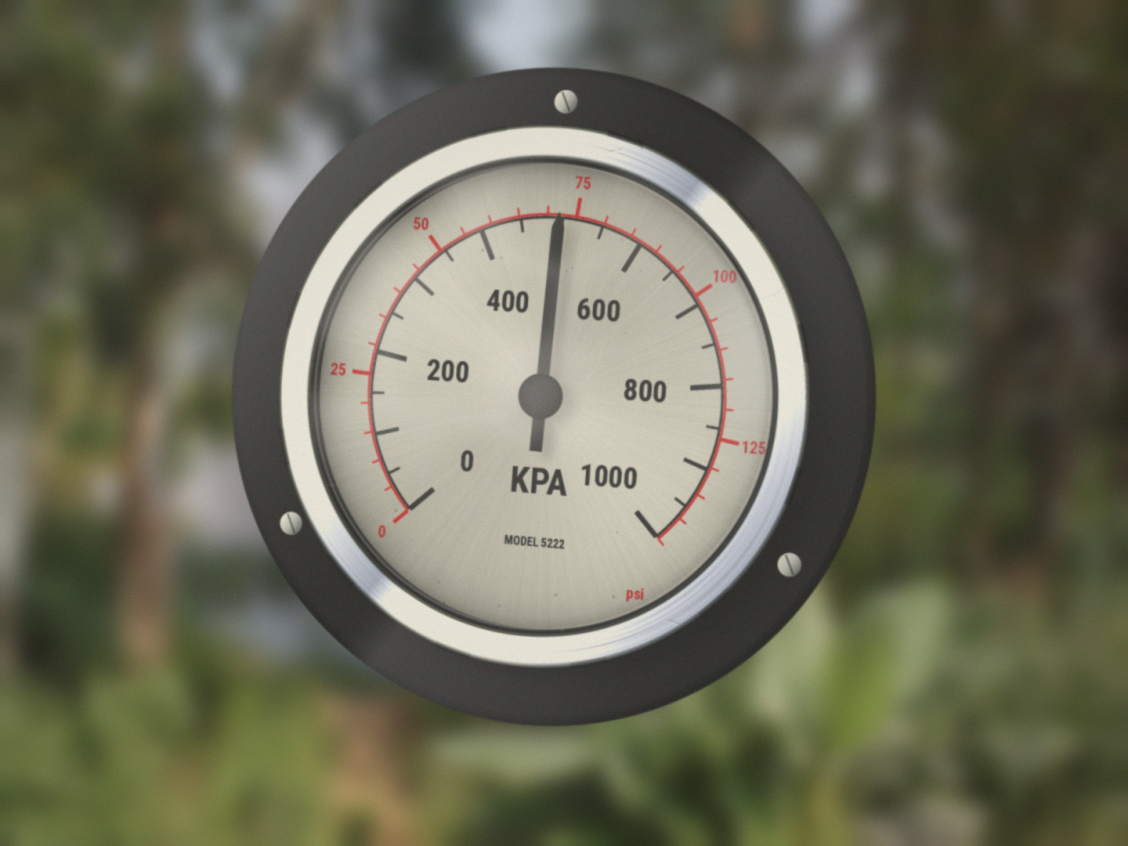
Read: 500 kPa
